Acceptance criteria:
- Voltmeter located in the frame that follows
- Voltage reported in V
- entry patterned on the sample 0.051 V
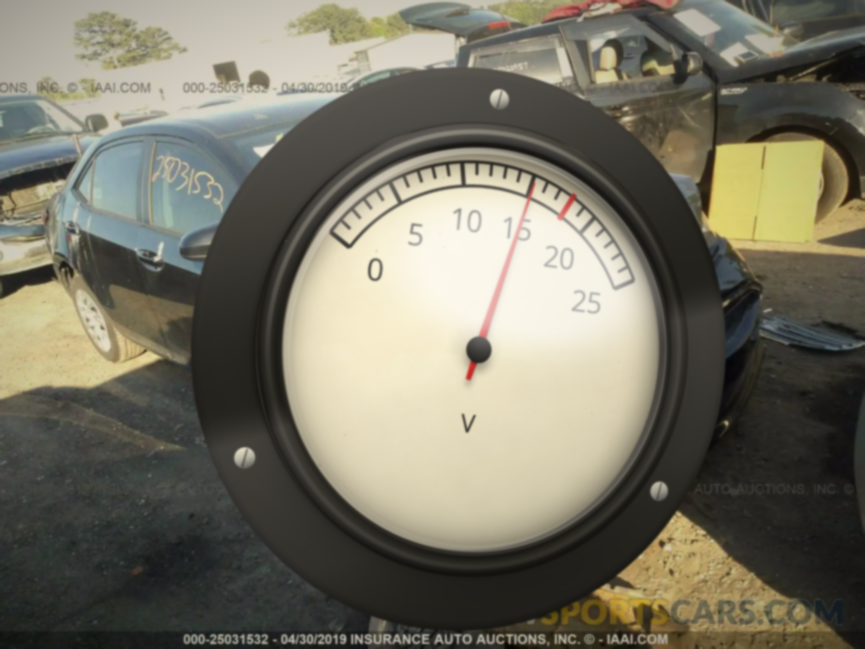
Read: 15 V
